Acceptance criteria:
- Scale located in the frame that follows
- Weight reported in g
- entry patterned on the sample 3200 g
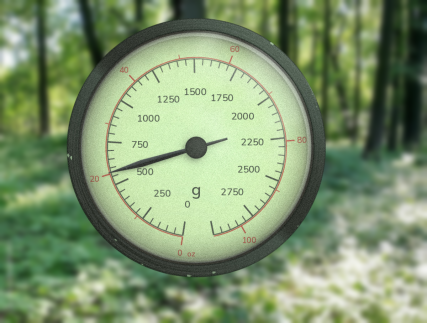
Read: 575 g
